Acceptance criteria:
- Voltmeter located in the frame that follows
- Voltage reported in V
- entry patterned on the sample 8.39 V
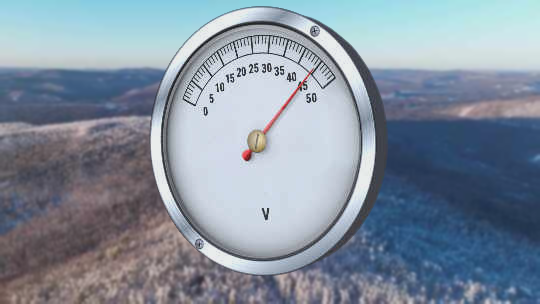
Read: 45 V
